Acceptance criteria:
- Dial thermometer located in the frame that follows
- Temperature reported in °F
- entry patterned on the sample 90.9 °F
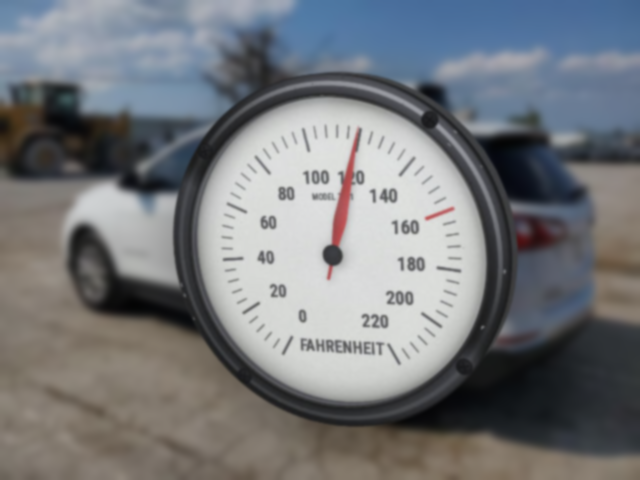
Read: 120 °F
